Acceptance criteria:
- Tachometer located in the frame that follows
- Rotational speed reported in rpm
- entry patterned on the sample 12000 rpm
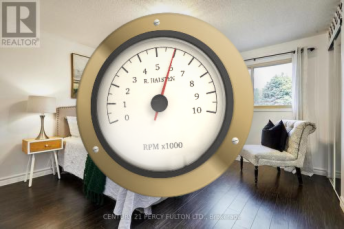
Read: 6000 rpm
